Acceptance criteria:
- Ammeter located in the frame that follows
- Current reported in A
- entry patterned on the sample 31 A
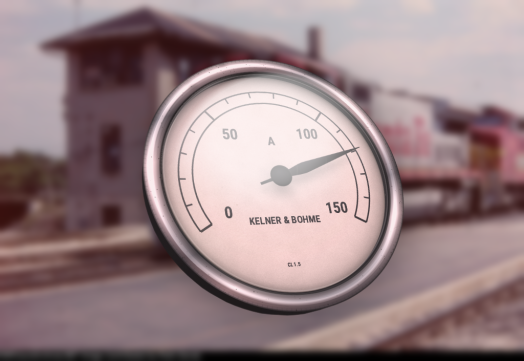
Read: 120 A
